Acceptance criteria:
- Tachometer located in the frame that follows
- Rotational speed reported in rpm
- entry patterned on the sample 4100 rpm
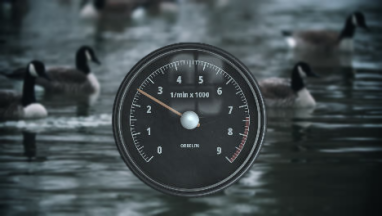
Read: 2500 rpm
